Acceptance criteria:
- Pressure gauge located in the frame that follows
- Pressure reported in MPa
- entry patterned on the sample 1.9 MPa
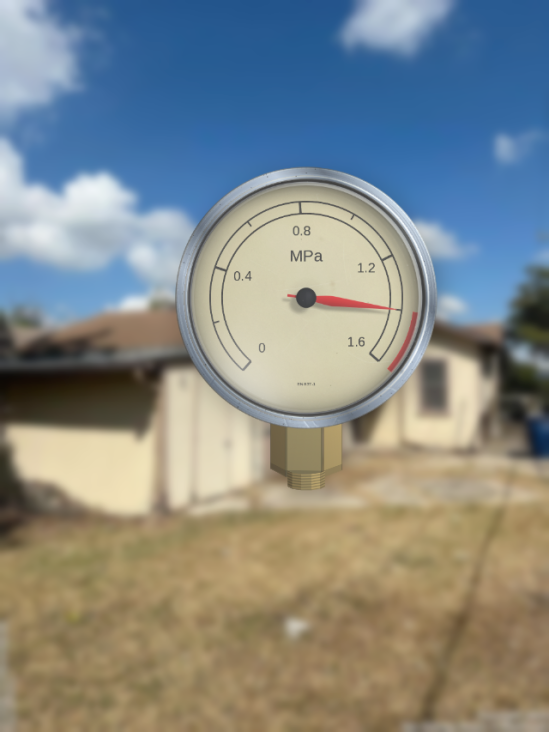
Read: 1.4 MPa
